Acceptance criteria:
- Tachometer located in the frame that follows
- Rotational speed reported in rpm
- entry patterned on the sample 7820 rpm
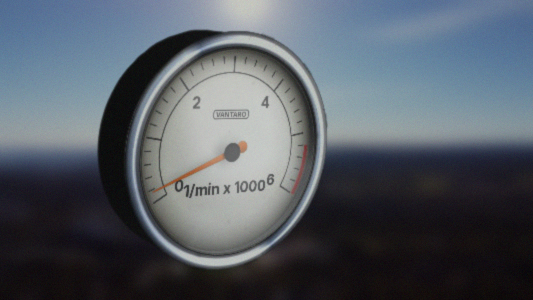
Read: 200 rpm
